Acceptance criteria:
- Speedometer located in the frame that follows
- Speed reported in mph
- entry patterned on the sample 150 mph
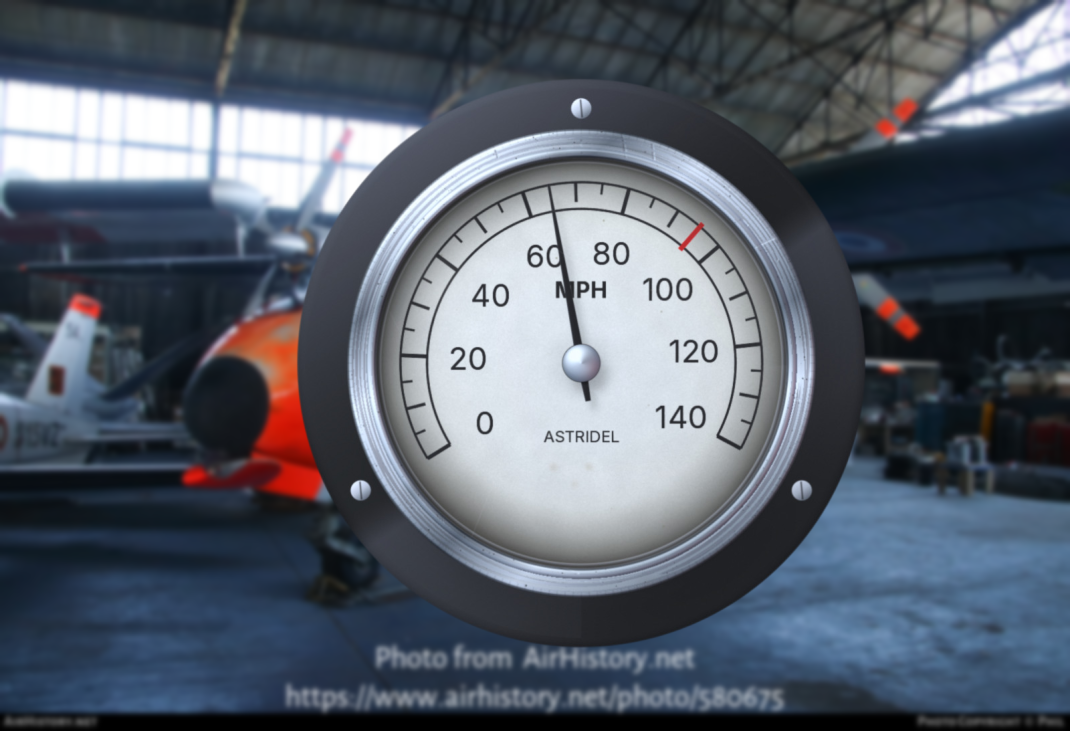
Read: 65 mph
